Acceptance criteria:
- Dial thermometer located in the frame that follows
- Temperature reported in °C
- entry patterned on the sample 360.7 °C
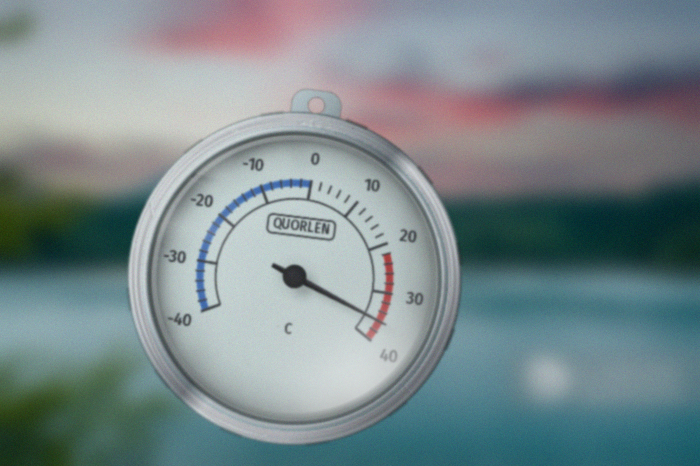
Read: 36 °C
